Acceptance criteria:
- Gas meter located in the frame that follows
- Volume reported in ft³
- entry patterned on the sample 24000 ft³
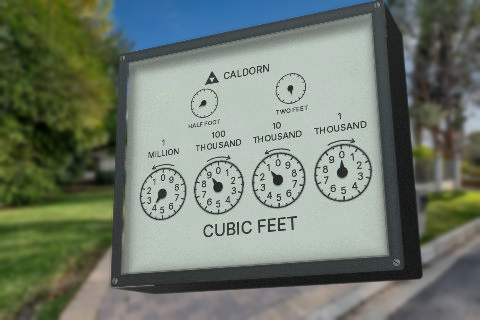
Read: 391000 ft³
